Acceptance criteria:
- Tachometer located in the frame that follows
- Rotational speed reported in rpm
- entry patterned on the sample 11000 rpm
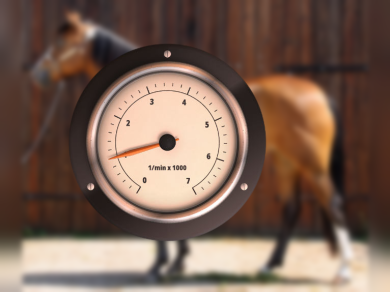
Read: 1000 rpm
